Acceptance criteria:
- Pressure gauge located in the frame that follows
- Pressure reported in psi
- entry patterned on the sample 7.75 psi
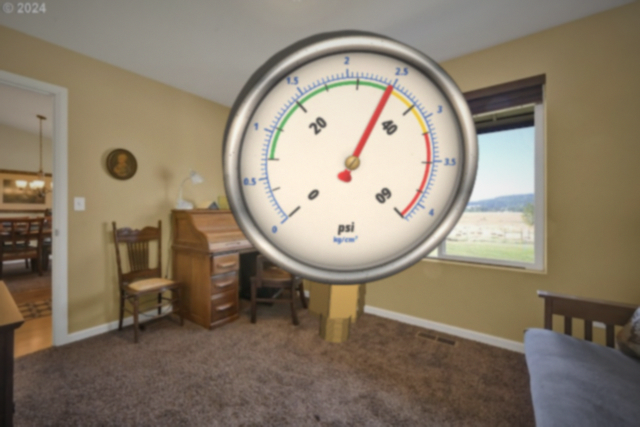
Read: 35 psi
